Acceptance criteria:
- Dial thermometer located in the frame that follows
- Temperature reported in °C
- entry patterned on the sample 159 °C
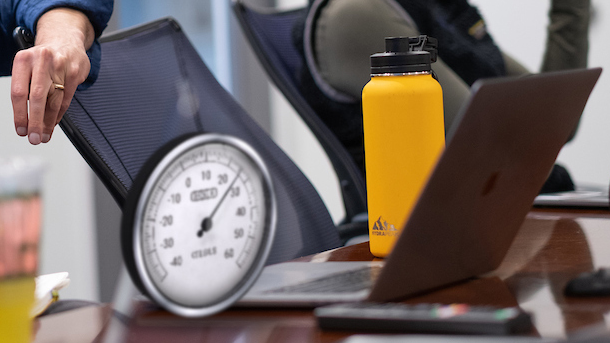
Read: 25 °C
